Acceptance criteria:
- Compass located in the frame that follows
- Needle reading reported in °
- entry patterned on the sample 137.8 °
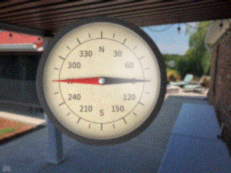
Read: 270 °
